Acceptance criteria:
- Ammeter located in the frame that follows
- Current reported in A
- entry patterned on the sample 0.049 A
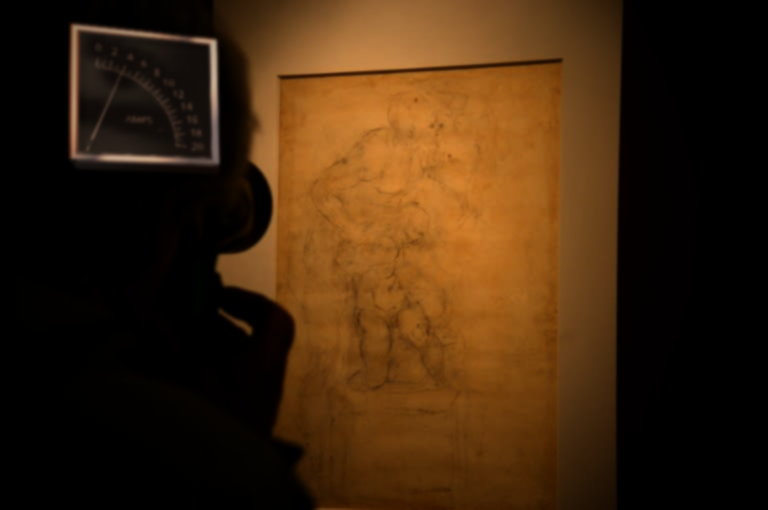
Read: 4 A
